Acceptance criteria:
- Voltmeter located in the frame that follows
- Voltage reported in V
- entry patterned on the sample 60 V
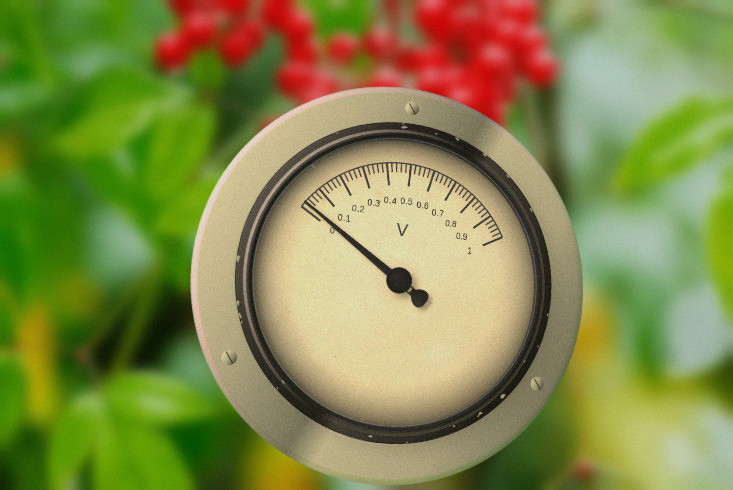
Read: 0.02 V
